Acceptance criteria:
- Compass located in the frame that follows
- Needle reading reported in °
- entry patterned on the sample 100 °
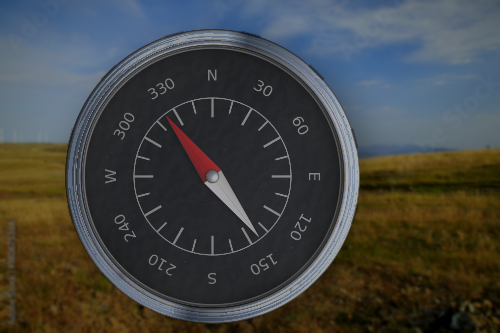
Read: 322.5 °
